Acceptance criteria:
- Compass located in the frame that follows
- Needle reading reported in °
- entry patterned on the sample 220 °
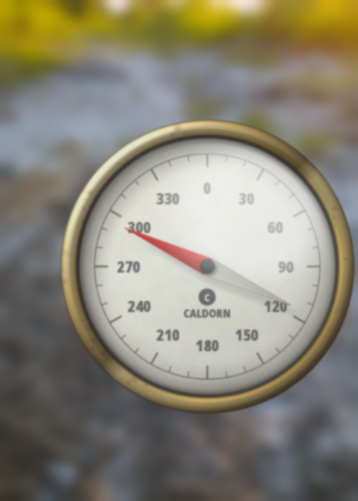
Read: 295 °
